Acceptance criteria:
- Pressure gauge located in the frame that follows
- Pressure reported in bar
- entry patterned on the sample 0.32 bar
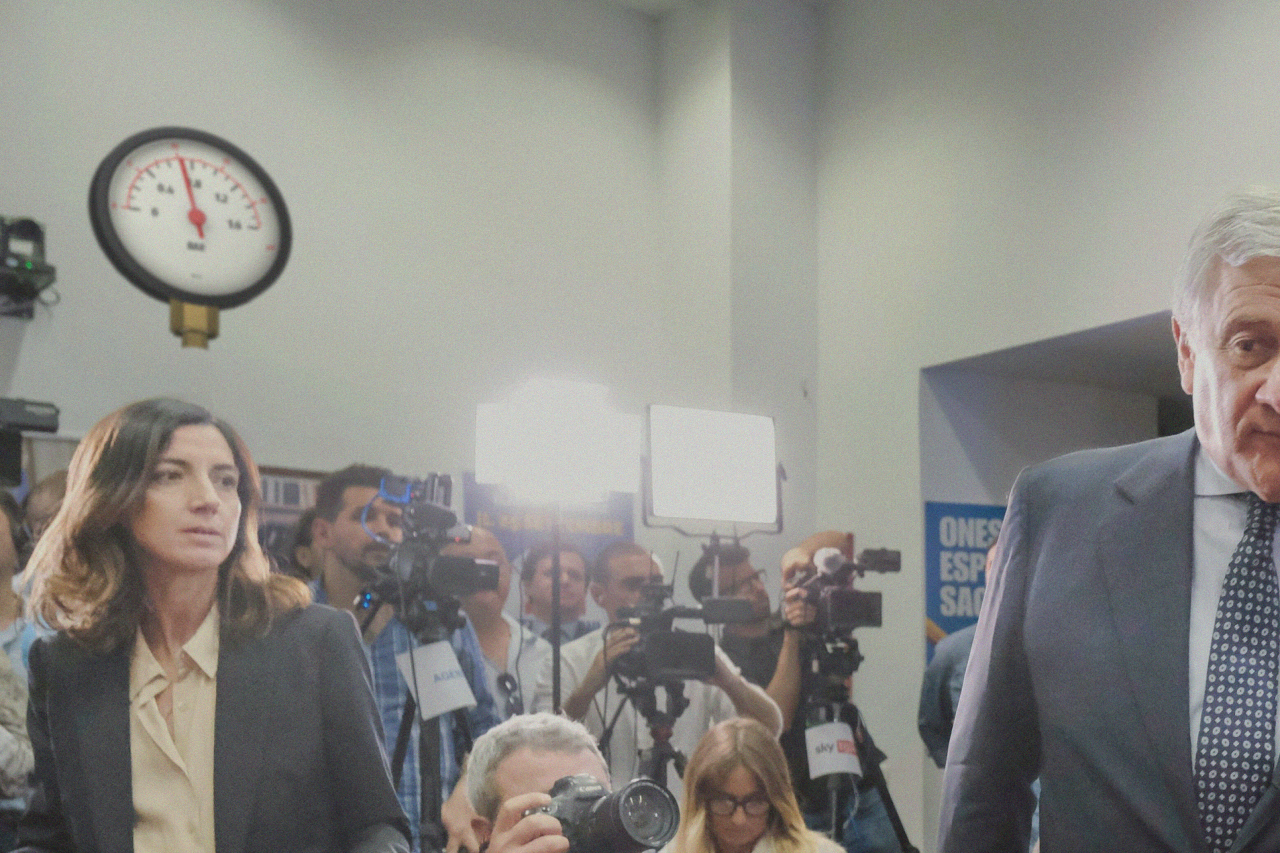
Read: 0.7 bar
